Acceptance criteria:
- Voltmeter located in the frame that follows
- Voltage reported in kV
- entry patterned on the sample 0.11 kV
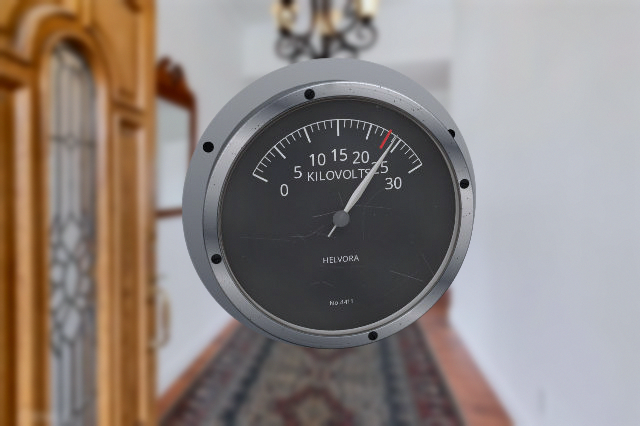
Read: 24 kV
